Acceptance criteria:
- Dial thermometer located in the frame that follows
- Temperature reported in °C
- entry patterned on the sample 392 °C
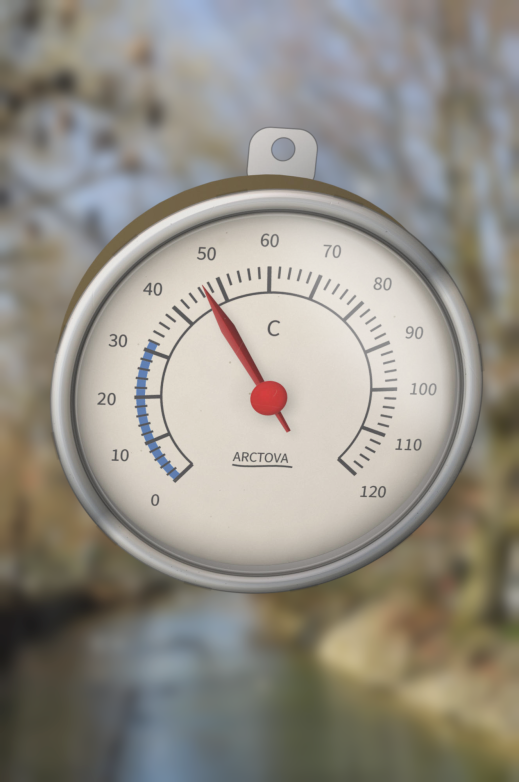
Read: 47 °C
